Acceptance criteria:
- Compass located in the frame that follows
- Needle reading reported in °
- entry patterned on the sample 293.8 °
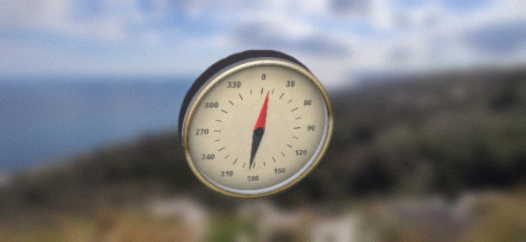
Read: 7.5 °
